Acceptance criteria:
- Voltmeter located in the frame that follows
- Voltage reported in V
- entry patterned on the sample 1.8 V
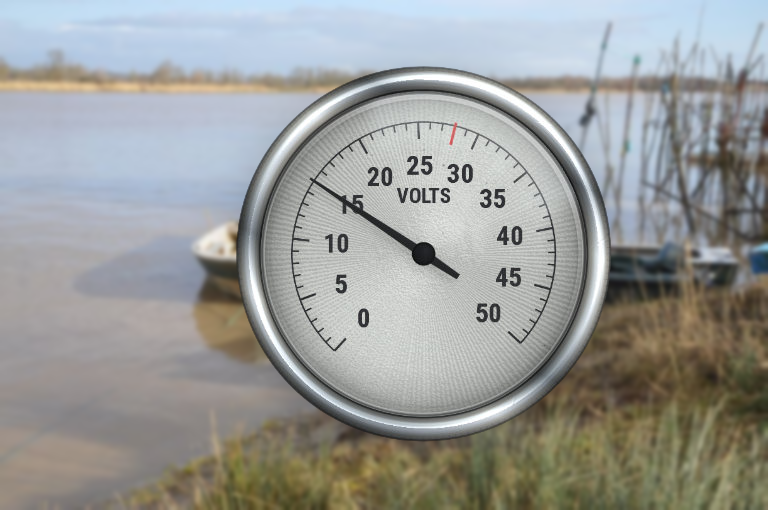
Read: 15 V
